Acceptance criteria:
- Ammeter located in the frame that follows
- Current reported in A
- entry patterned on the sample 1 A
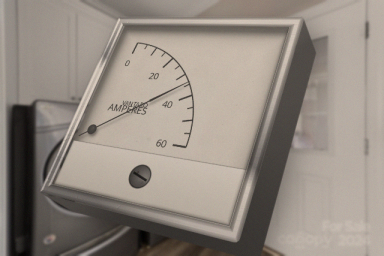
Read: 35 A
